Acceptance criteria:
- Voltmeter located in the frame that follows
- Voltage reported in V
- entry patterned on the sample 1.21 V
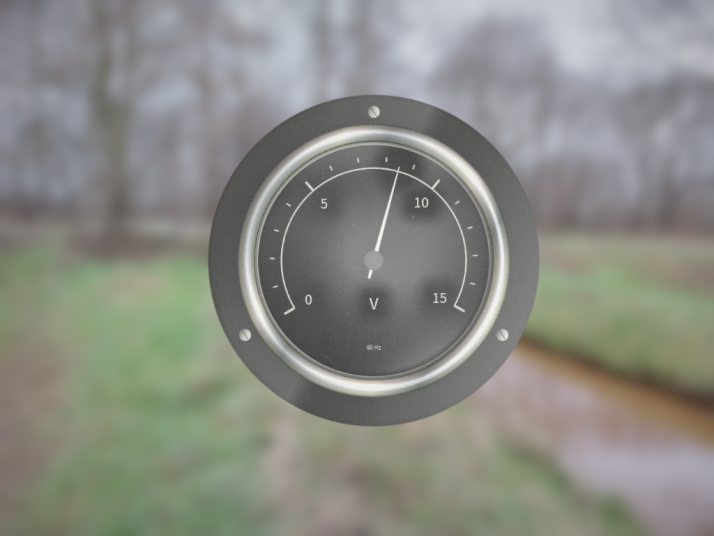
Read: 8.5 V
